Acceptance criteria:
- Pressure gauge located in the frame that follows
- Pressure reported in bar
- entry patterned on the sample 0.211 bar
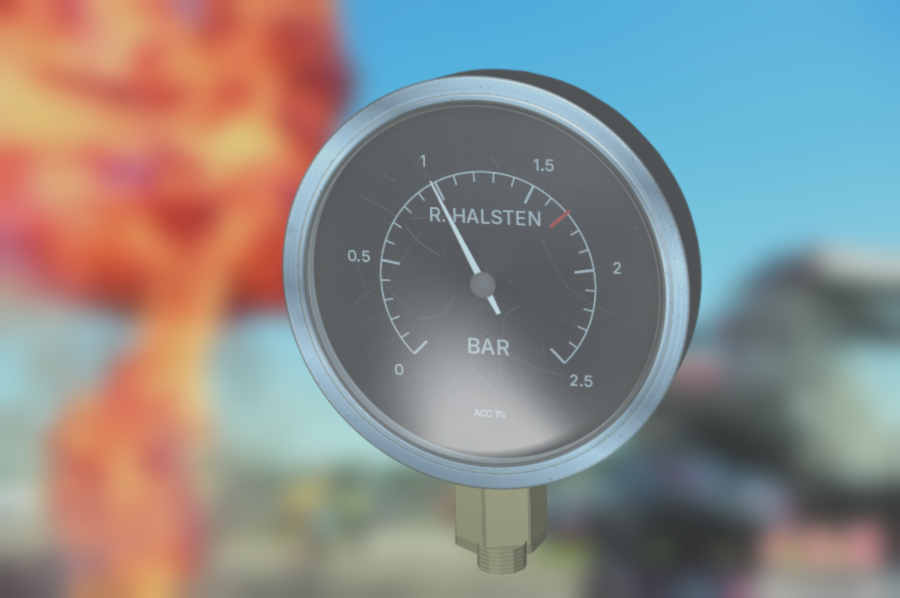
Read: 1 bar
